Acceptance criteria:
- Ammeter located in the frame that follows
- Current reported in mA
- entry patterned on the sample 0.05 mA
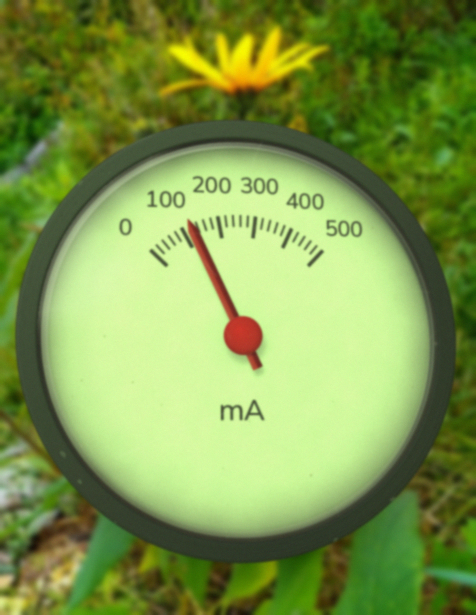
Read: 120 mA
